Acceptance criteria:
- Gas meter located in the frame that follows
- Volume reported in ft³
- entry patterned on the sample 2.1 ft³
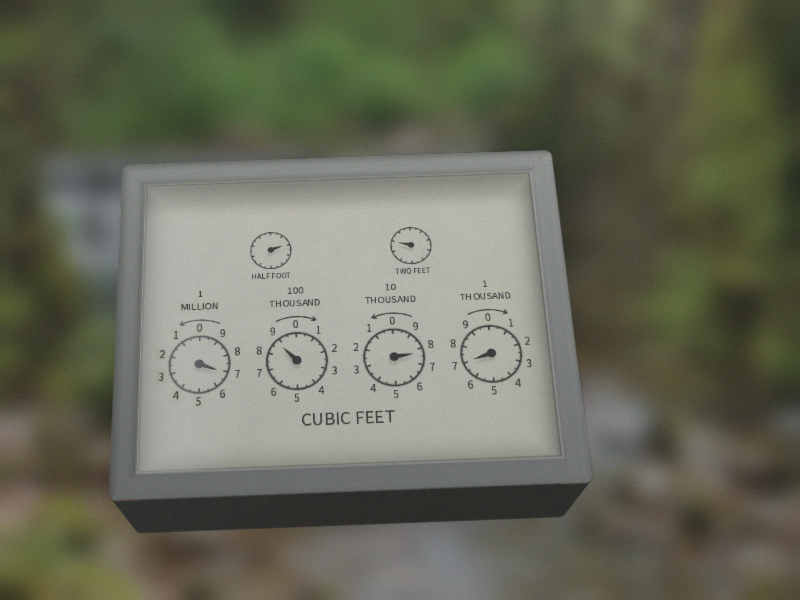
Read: 687700 ft³
